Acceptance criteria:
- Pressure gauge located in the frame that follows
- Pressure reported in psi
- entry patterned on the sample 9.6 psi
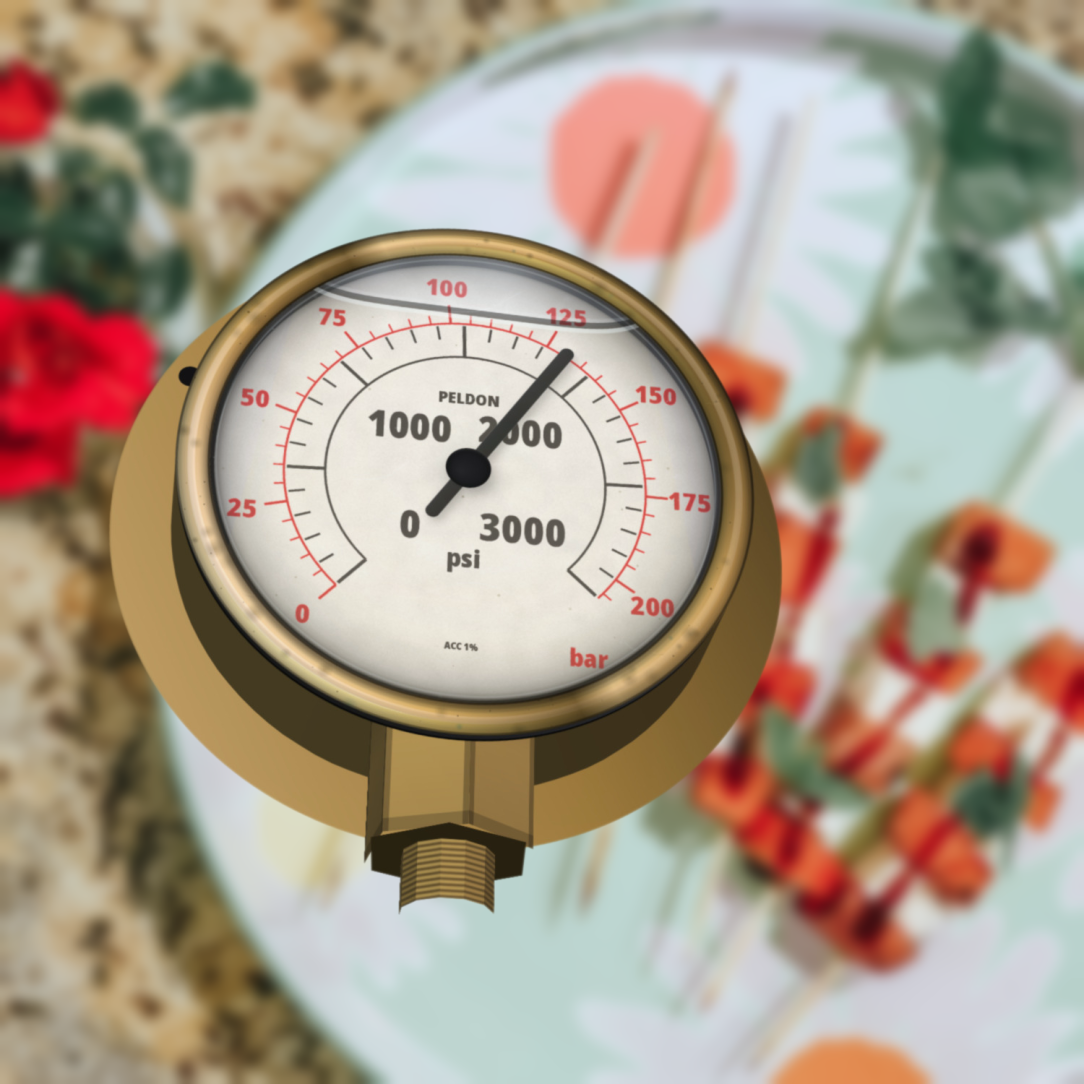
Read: 1900 psi
